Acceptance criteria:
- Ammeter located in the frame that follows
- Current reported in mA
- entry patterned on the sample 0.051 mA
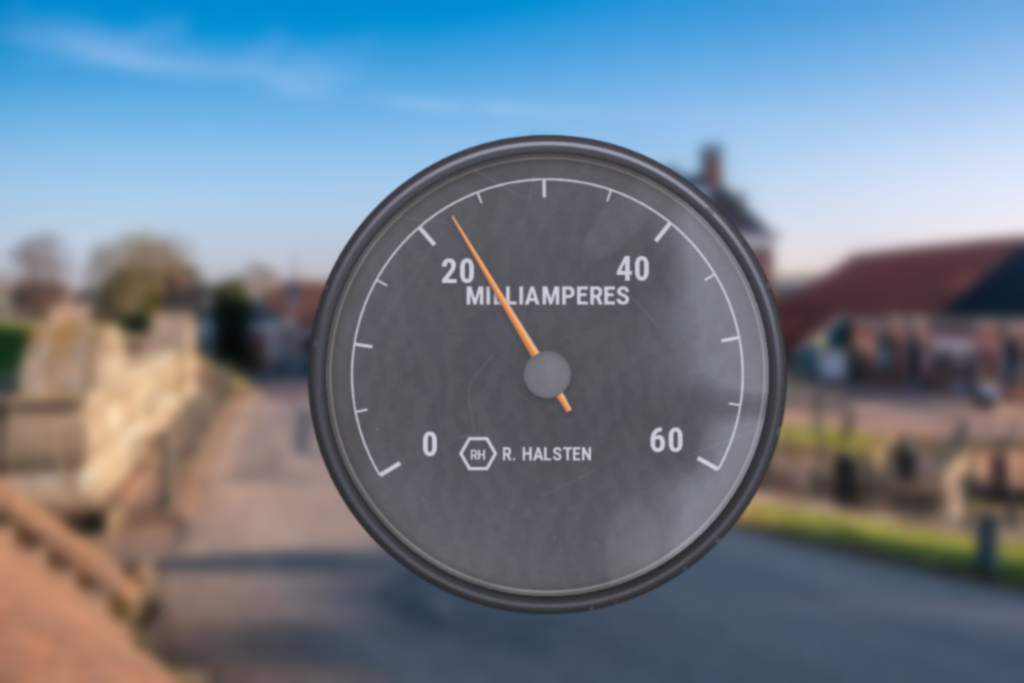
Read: 22.5 mA
